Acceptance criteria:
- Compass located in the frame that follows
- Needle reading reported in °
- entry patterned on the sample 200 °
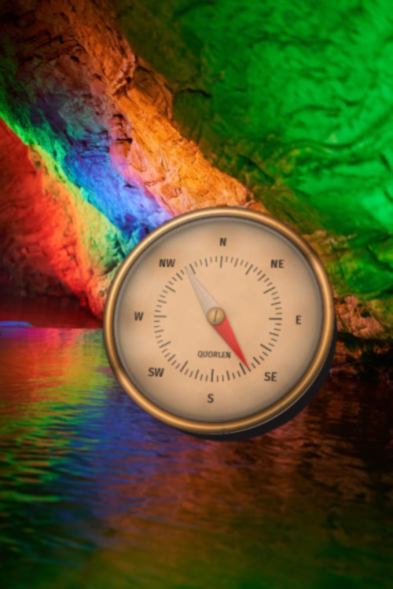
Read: 145 °
